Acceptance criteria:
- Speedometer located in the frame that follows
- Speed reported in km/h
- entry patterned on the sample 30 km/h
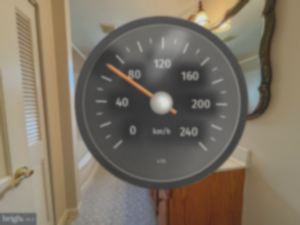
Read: 70 km/h
